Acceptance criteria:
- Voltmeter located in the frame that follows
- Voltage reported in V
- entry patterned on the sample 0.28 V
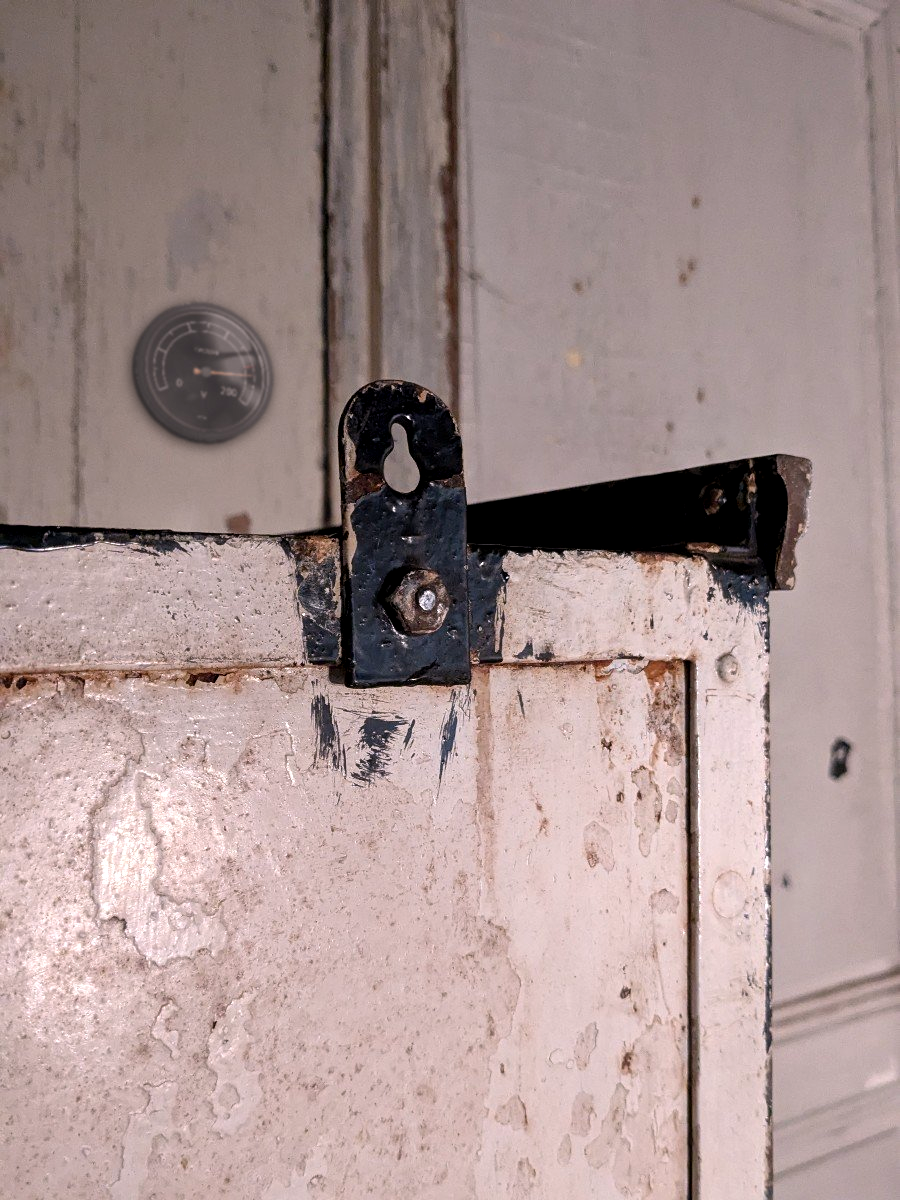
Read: 170 V
